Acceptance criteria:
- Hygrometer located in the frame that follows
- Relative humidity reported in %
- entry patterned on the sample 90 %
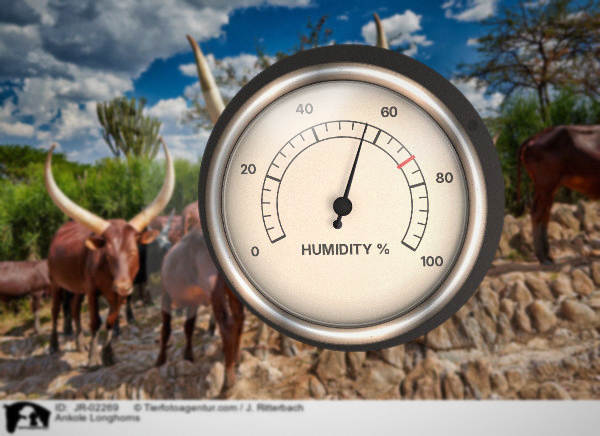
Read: 56 %
